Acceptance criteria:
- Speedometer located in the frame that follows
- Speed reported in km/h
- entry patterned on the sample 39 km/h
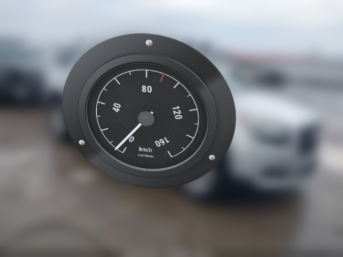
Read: 5 km/h
